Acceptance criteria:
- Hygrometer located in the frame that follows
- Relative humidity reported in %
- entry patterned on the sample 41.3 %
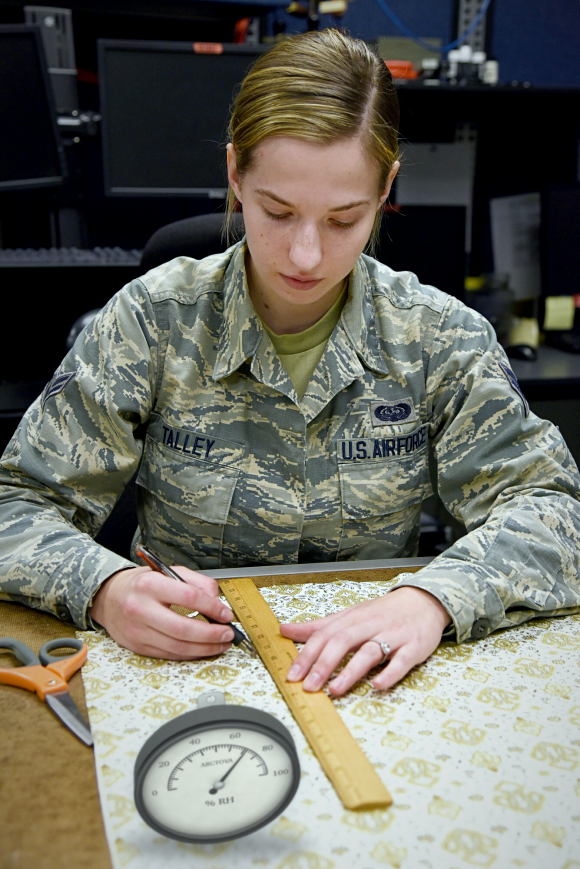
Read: 70 %
